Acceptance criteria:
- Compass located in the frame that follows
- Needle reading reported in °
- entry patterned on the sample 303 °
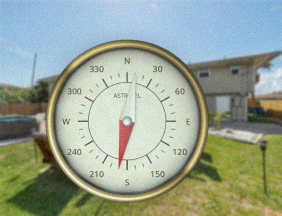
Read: 190 °
